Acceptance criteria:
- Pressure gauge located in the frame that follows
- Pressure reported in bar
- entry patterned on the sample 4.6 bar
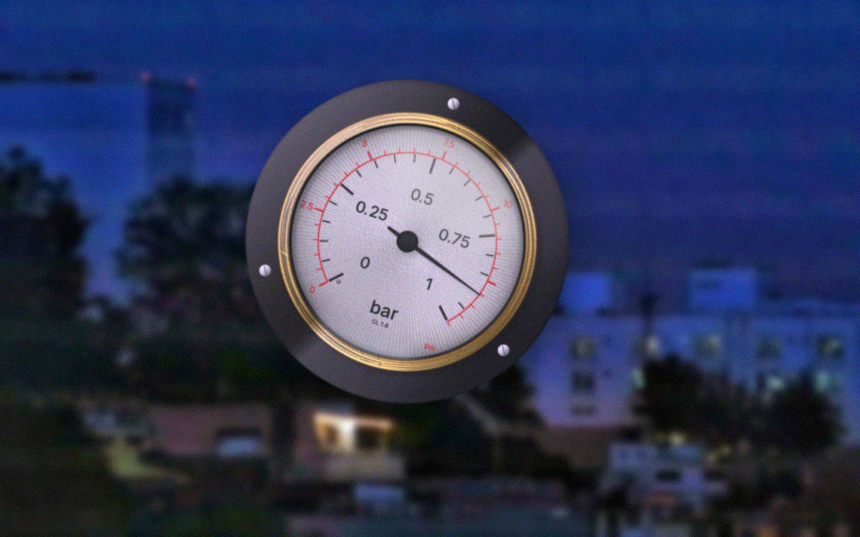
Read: 0.9 bar
